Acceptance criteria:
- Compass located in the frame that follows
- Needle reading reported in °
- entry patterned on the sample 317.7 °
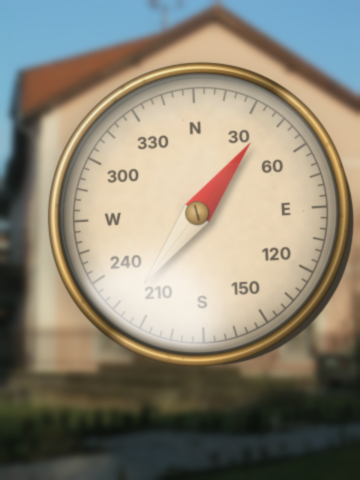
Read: 40 °
